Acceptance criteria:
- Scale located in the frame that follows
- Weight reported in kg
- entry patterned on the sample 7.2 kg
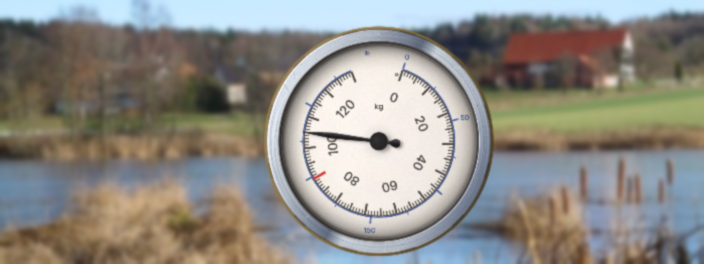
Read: 105 kg
